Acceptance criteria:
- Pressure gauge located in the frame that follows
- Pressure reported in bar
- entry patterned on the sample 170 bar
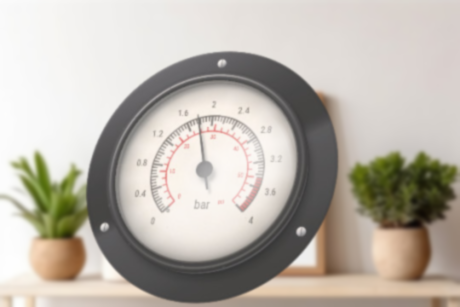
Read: 1.8 bar
